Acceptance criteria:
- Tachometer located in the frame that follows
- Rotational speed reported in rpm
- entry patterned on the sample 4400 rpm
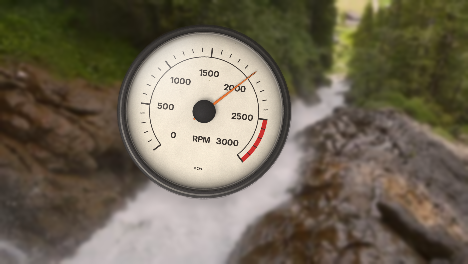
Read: 2000 rpm
